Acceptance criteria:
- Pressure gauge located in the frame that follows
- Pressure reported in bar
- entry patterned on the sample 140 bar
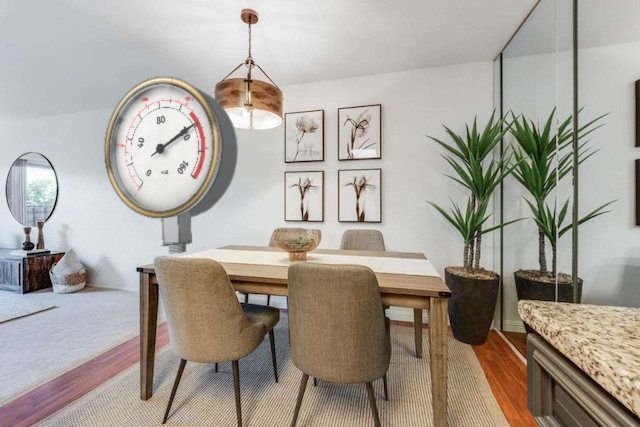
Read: 120 bar
